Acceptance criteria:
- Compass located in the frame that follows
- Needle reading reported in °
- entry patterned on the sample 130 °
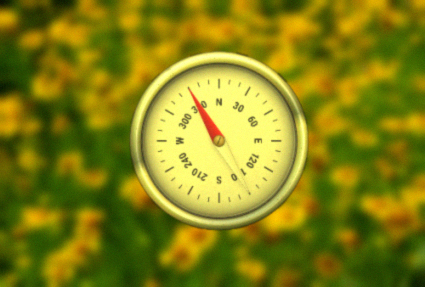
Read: 330 °
